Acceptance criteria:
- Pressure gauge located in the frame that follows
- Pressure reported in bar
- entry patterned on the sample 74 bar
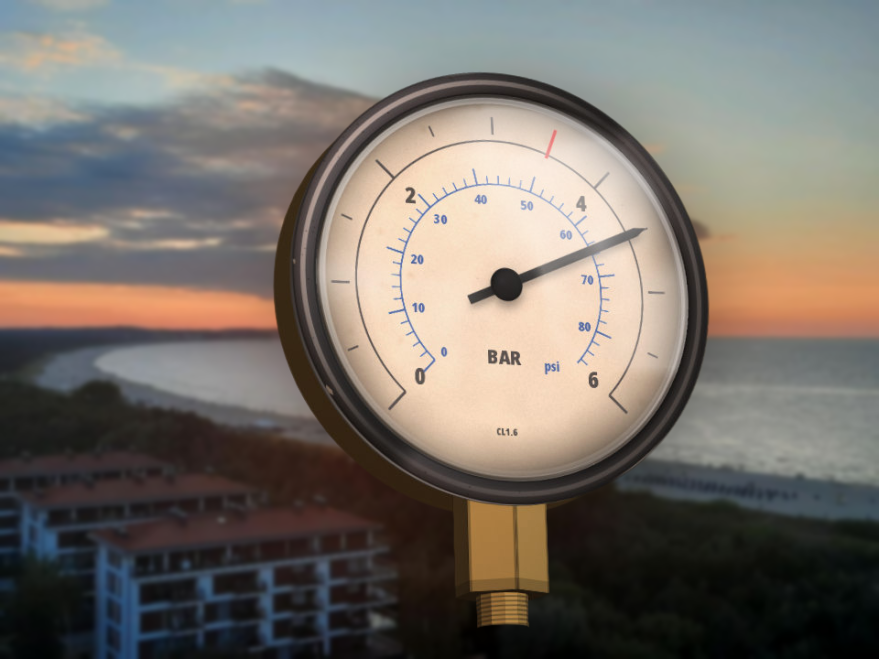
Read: 4.5 bar
